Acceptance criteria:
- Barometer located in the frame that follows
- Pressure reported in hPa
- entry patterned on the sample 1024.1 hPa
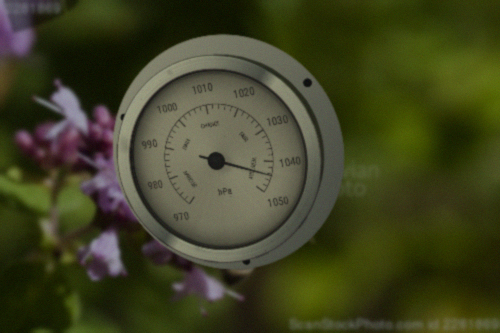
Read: 1044 hPa
